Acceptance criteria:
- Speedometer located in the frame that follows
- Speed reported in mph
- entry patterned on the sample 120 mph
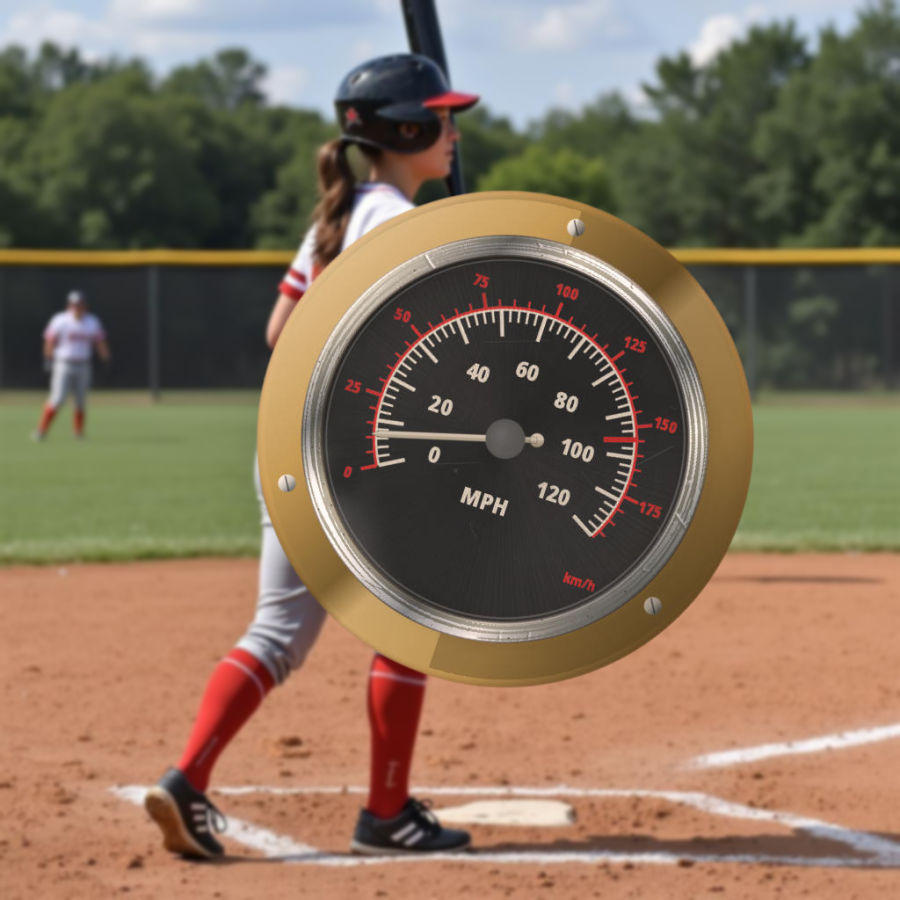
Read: 7 mph
